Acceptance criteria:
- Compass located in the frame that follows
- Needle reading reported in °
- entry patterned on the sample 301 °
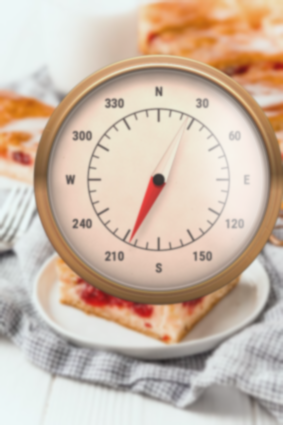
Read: 205 °
